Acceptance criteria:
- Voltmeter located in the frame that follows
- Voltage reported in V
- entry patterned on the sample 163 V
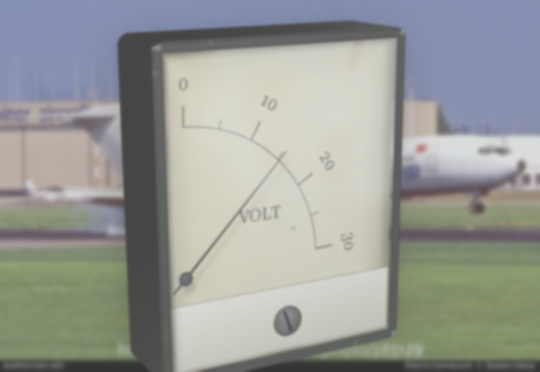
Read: 15 V
